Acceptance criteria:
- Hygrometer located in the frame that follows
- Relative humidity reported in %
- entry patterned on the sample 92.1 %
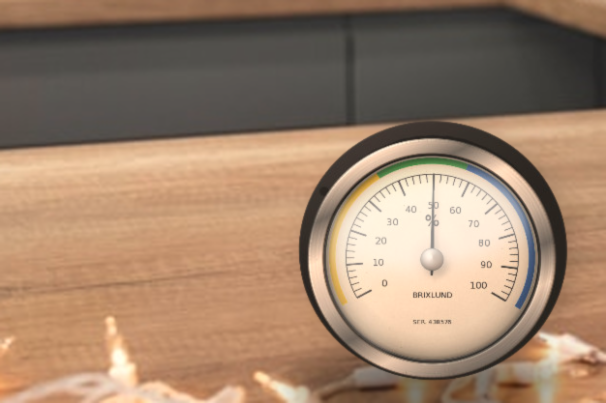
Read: 50 %
